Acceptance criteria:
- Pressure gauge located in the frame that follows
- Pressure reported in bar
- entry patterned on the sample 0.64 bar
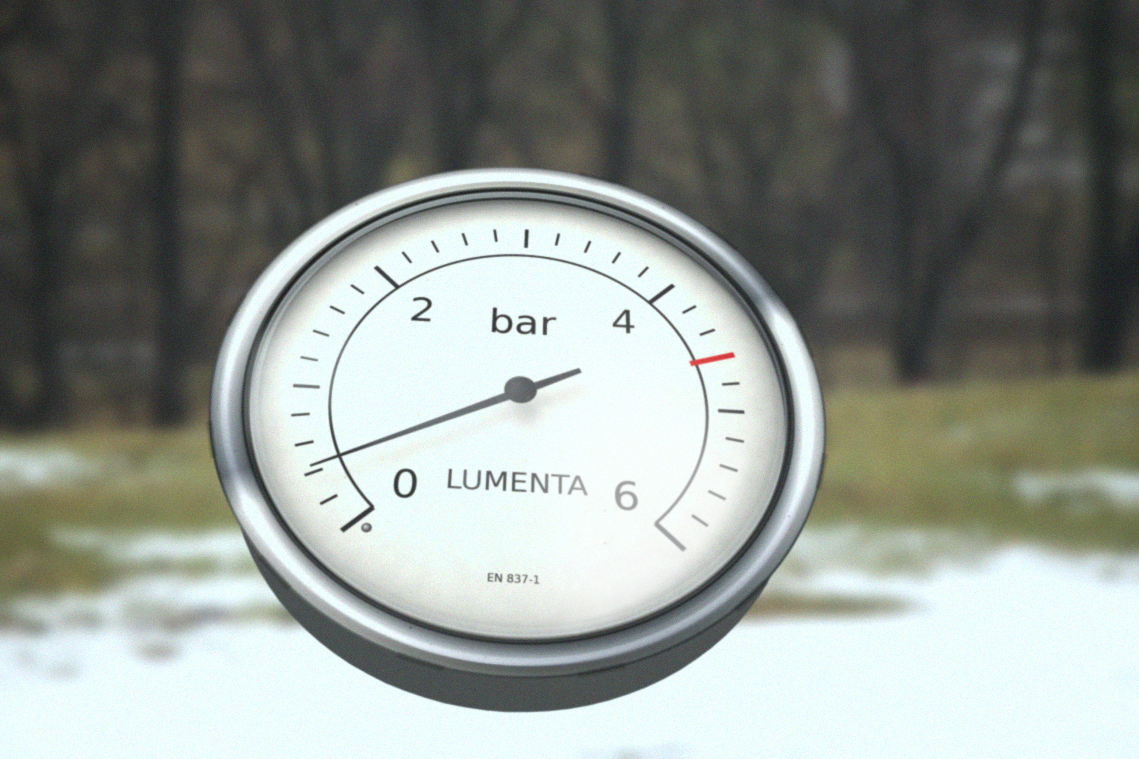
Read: 0.4 bar
